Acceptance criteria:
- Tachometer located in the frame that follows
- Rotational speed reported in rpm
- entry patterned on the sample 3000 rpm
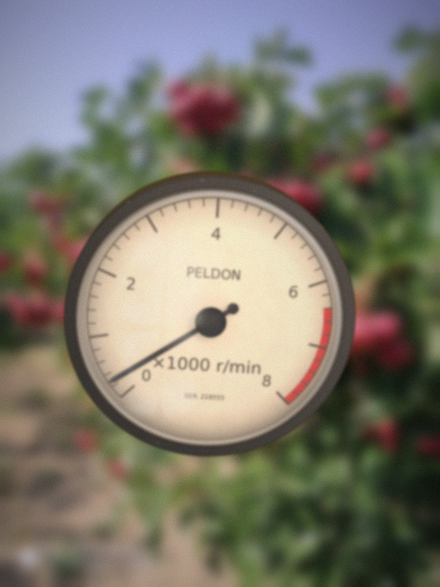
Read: 300 rpm
